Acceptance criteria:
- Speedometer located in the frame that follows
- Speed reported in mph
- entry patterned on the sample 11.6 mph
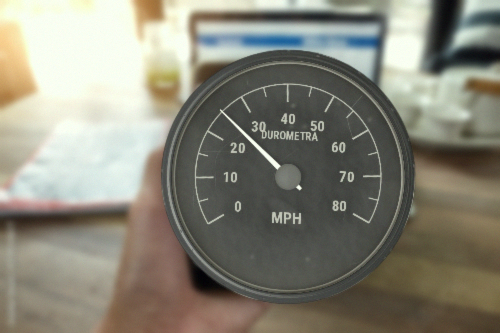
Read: 25 mph
